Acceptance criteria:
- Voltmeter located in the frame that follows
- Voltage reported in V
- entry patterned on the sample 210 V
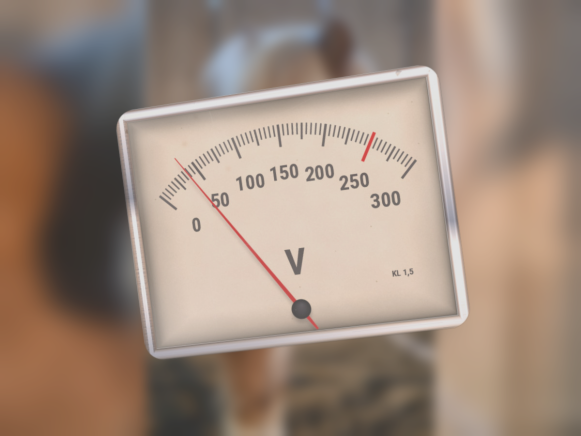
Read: 40 V
